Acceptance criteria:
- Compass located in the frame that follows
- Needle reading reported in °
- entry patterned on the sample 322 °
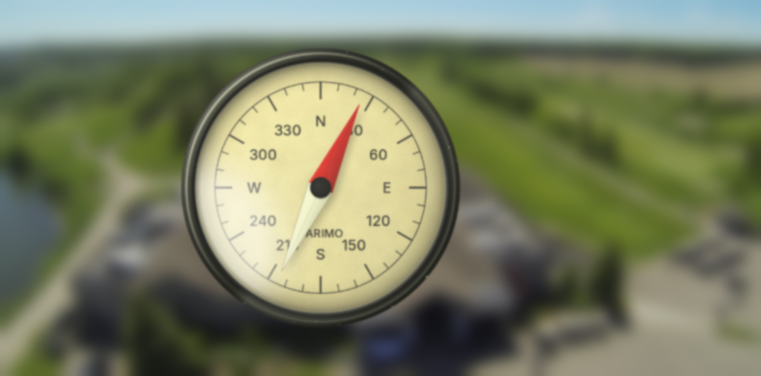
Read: 25 °
